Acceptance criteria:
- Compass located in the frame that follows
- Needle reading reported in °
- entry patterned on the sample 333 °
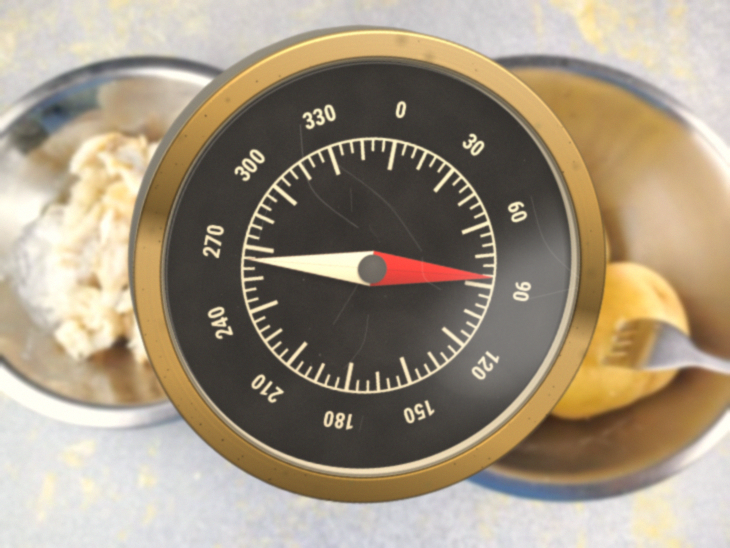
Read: 85 °
